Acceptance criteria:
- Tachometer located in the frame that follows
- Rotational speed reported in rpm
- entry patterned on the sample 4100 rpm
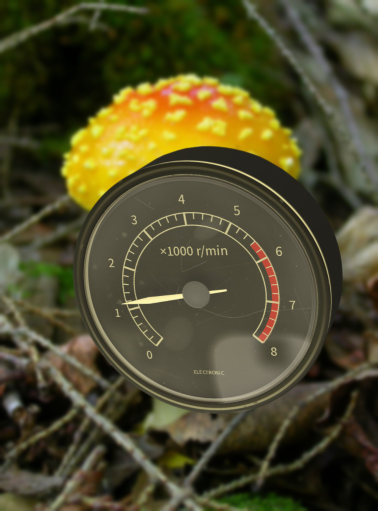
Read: 1200 rpm
